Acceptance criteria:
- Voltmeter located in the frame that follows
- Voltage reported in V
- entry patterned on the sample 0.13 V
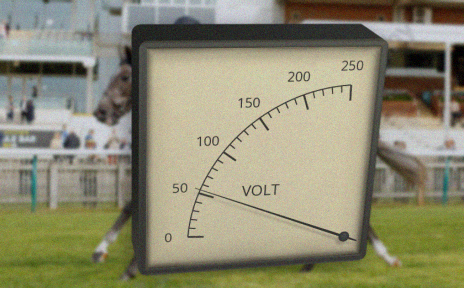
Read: 55 V
